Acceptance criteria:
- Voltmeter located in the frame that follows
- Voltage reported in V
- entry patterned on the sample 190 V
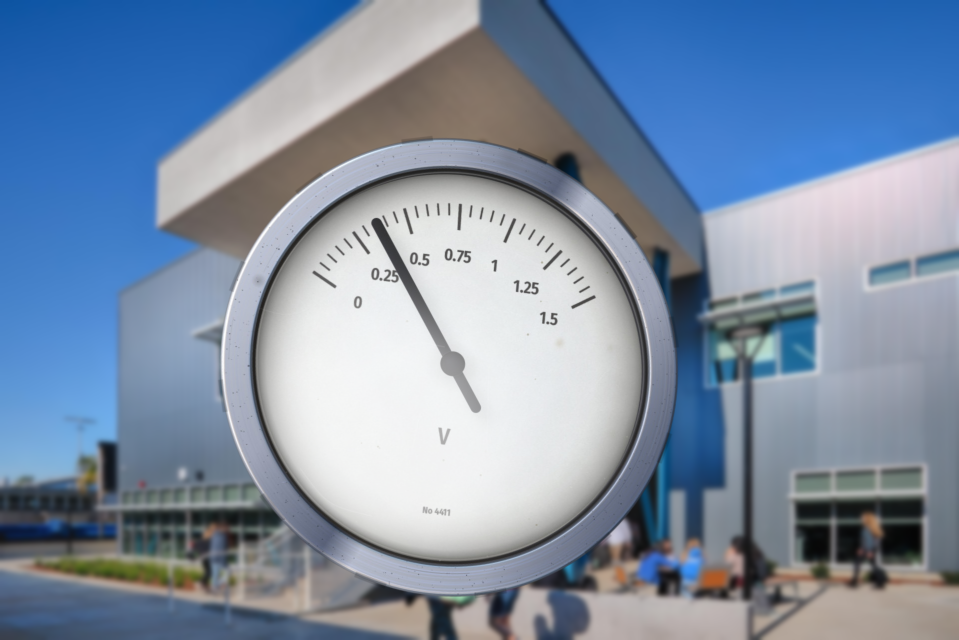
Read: 0.35 V
